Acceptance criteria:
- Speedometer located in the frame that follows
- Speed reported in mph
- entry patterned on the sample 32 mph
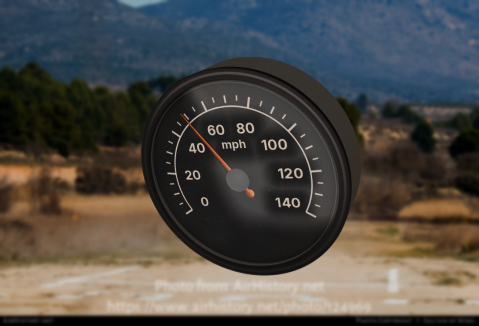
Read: 50 mph
